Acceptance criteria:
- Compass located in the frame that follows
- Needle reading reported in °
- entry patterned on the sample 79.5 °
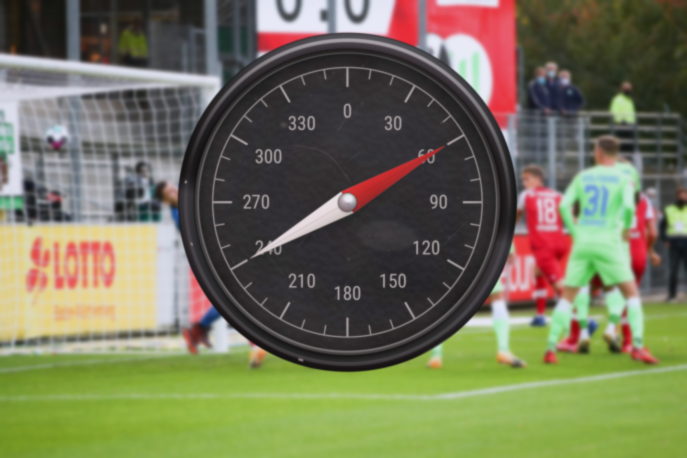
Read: 60 °
